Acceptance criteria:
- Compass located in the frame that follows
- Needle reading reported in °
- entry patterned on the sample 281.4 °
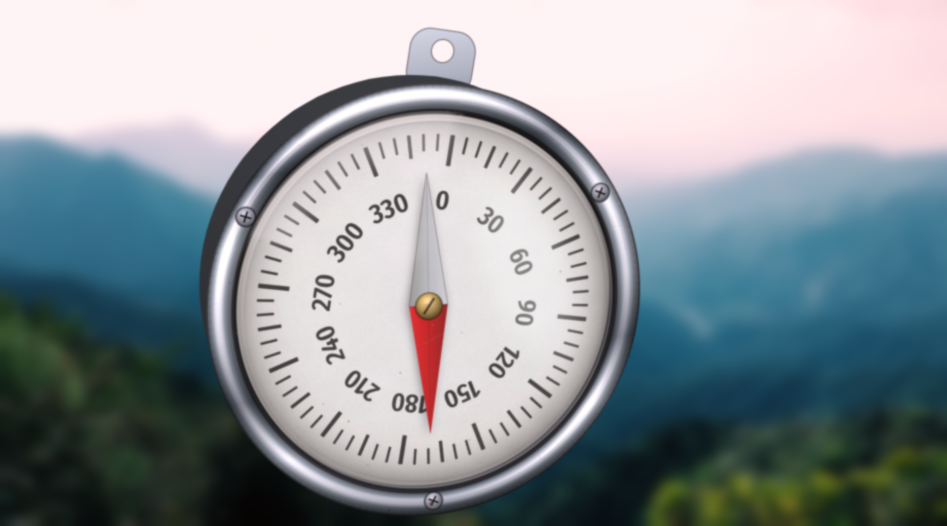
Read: 170 °
